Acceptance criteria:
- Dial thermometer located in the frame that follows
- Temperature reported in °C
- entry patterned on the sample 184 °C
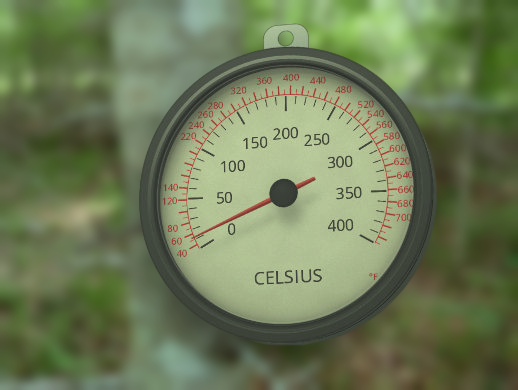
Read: 10 °C
